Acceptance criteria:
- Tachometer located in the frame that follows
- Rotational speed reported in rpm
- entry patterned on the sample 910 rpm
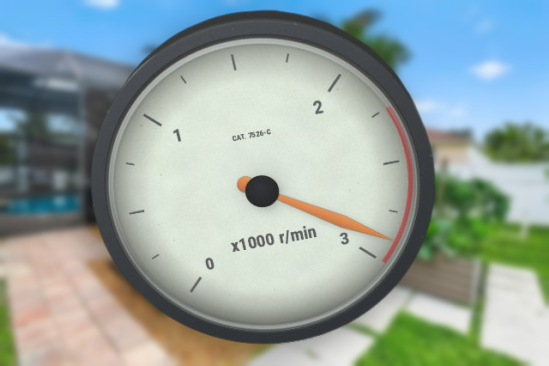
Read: 2875 rpm
